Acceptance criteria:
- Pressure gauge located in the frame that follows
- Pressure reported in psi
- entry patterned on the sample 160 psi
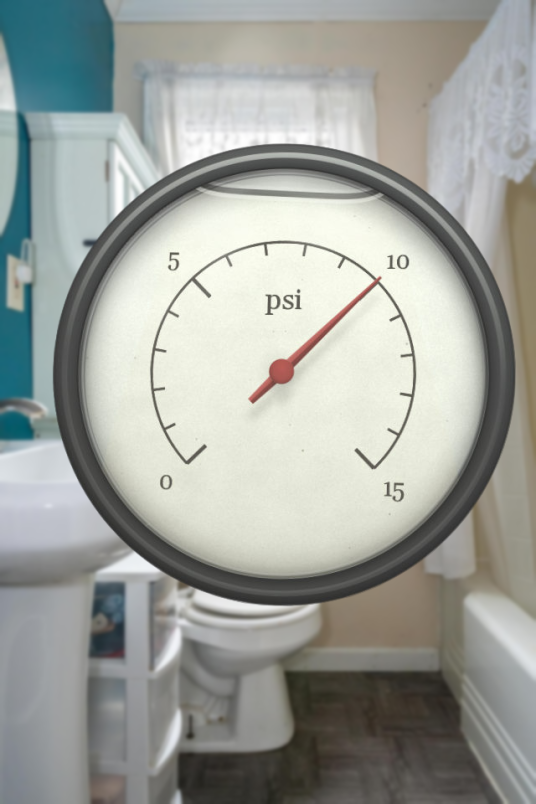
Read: 10 psi
